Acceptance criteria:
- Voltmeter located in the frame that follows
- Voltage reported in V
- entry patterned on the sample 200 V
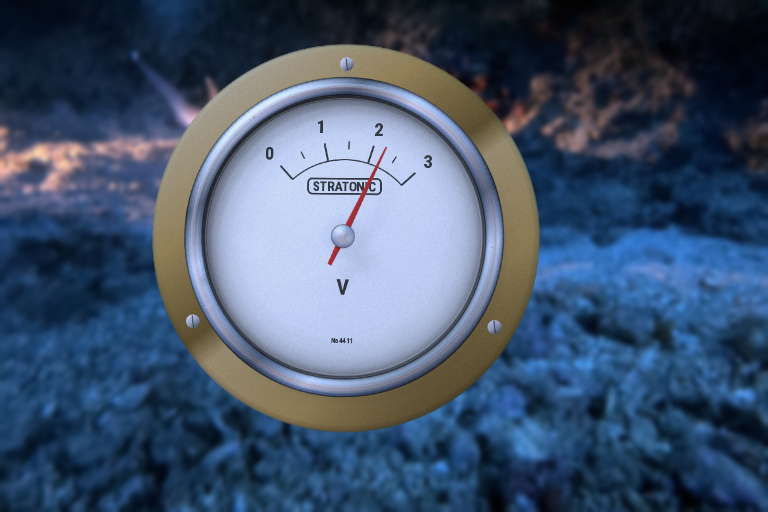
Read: 2.25 V
